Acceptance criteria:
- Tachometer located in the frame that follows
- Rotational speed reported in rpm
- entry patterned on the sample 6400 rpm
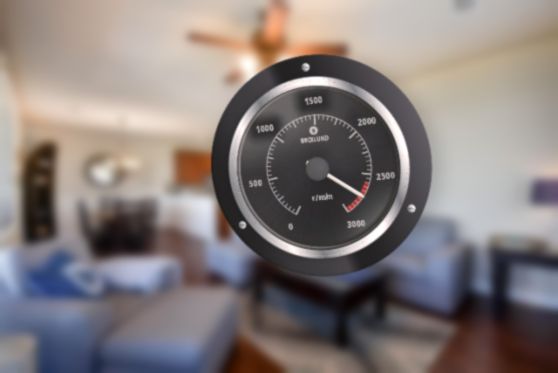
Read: 2750 rpm
